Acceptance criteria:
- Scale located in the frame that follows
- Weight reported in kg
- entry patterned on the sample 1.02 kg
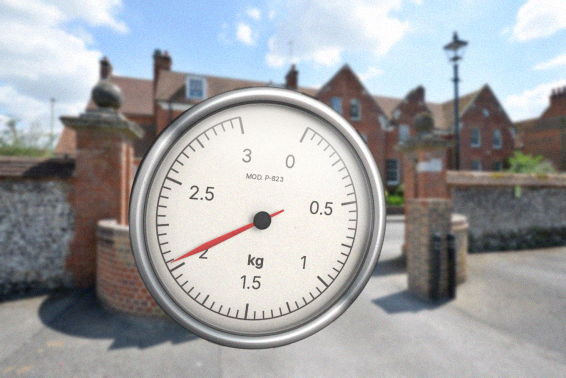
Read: 2.05 kg
